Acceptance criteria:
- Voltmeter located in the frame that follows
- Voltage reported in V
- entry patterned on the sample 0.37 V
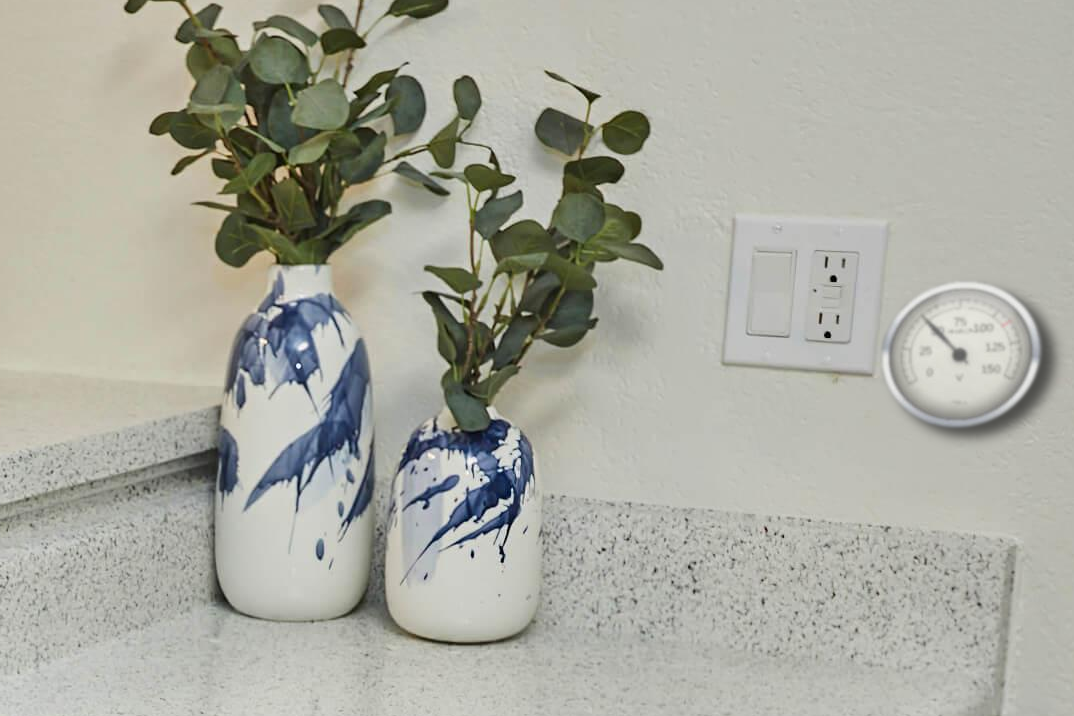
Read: 50 V
